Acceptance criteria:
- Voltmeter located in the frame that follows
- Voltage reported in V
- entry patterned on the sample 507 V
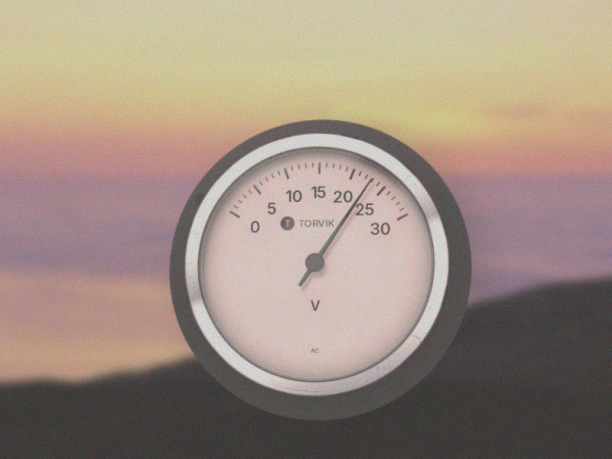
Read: 23 V
